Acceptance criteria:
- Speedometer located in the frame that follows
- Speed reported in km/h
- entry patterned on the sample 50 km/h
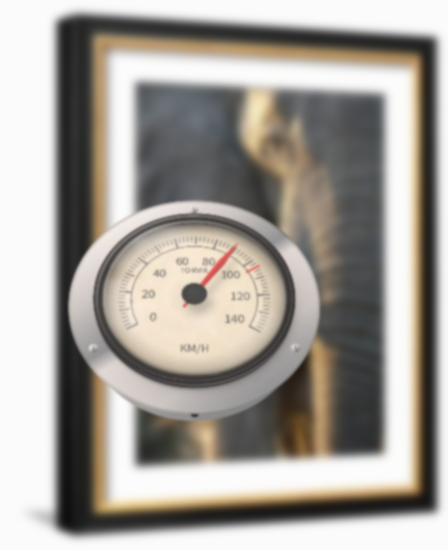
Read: 90 km/h
